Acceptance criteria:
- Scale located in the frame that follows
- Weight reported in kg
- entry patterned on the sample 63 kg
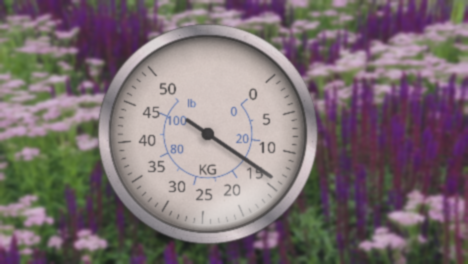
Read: 14 kg
